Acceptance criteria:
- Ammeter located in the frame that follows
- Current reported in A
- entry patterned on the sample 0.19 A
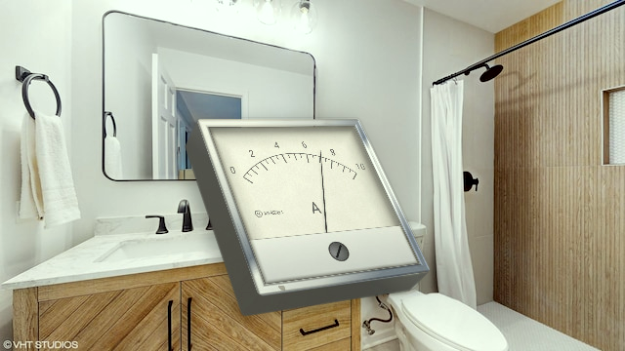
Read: 7 A
